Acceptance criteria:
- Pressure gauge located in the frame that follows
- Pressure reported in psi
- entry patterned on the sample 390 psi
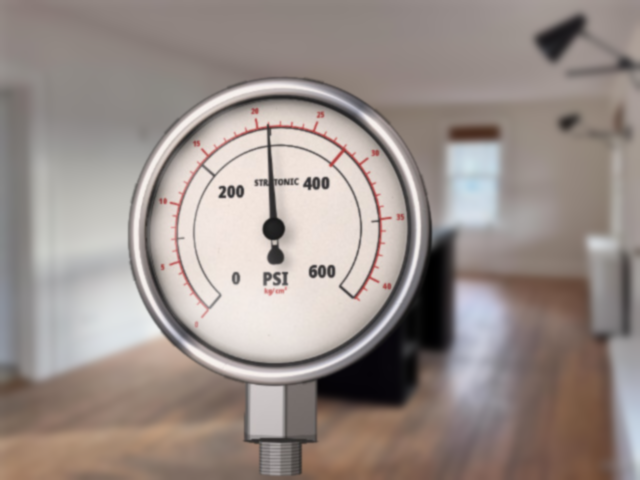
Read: 300 psi
